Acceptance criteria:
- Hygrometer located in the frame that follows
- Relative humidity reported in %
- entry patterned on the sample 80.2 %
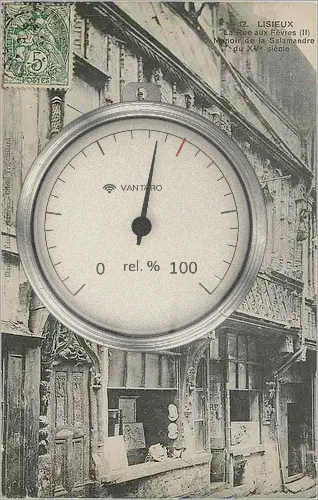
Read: 54 %
